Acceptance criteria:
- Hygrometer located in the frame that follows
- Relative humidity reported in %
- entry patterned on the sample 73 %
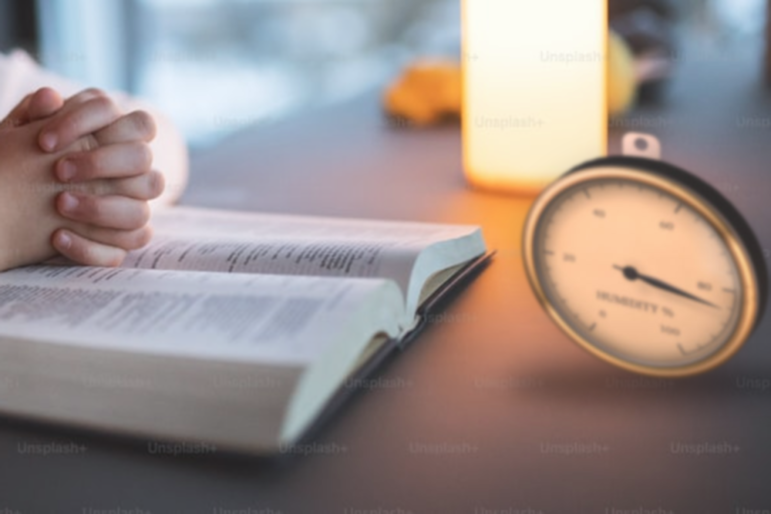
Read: 84 %
